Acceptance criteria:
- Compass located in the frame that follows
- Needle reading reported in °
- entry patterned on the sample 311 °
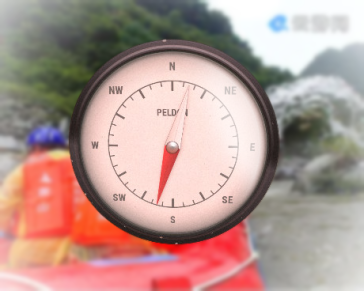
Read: 195 °
